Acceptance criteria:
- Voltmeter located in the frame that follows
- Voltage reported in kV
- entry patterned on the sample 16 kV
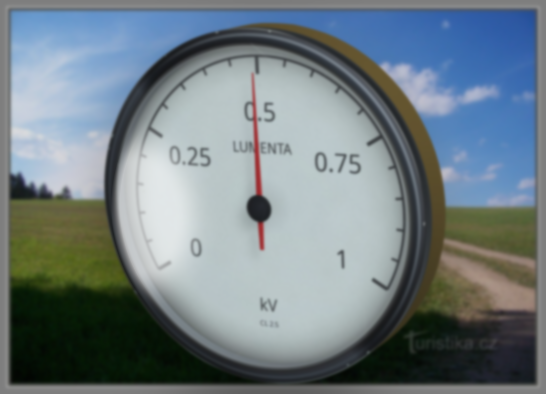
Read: 0.5 kV
